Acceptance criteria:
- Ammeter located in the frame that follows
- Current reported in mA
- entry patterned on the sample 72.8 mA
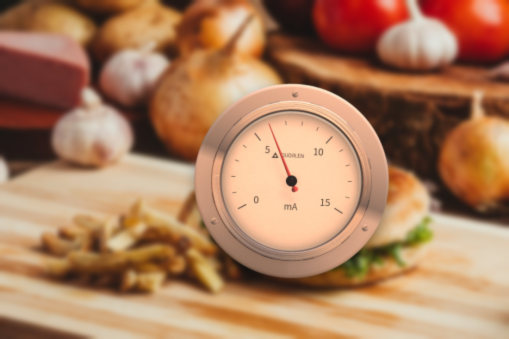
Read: 6 mA
